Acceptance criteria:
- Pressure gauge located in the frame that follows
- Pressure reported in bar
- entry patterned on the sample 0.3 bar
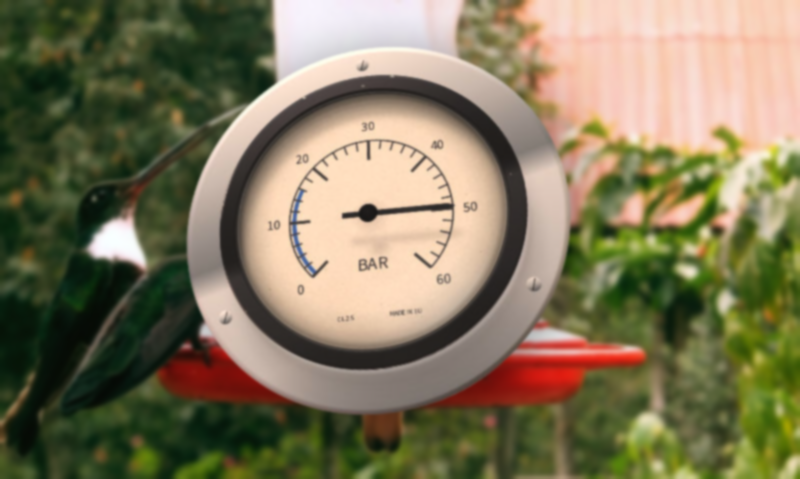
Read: 50 bar
